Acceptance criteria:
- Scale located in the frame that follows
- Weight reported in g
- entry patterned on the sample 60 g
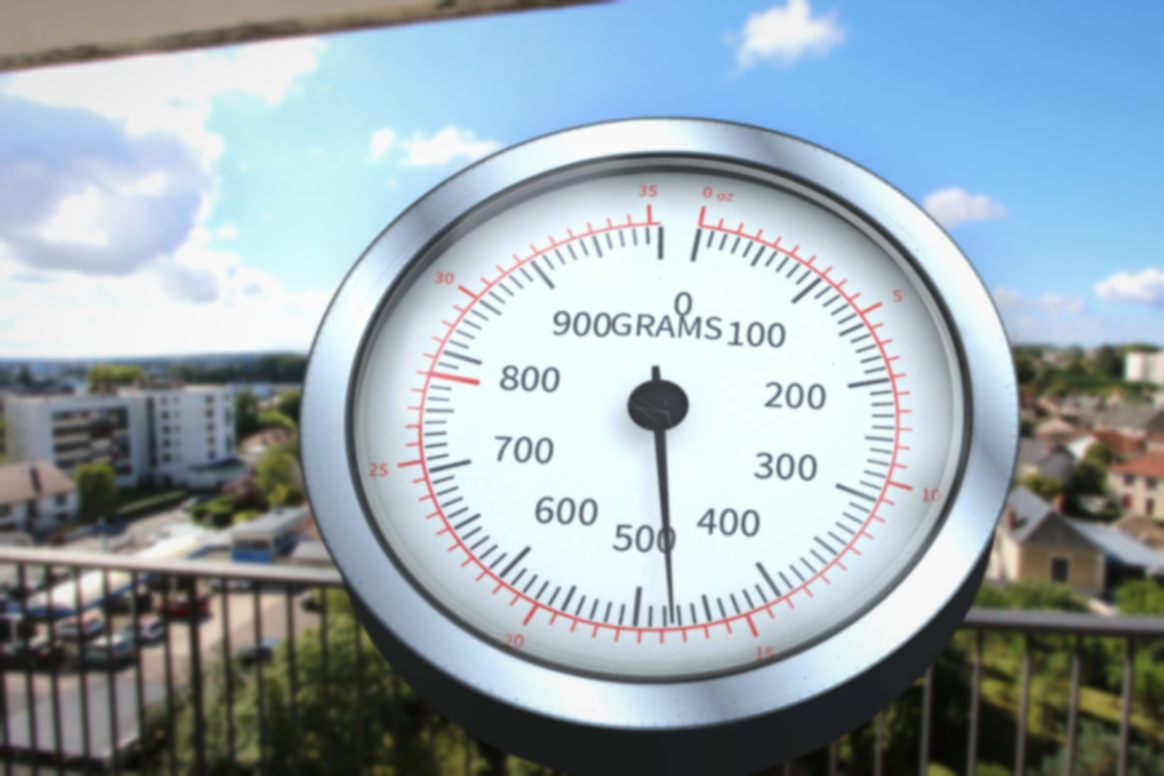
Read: 475 g
